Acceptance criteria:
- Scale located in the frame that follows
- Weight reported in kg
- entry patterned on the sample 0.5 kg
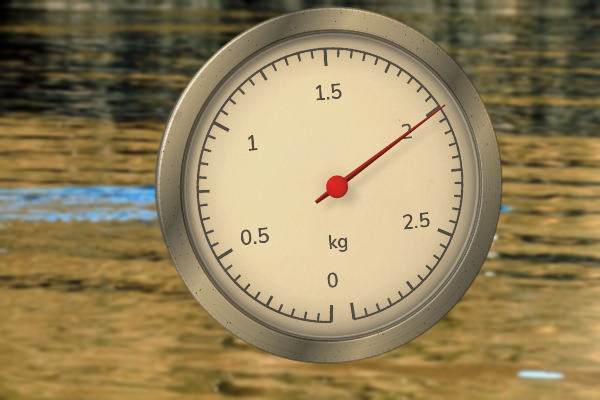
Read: 2 kg
